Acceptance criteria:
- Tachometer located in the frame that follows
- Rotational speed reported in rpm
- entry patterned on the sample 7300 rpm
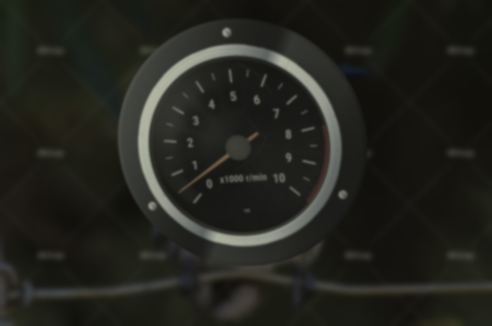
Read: 500 rpm
